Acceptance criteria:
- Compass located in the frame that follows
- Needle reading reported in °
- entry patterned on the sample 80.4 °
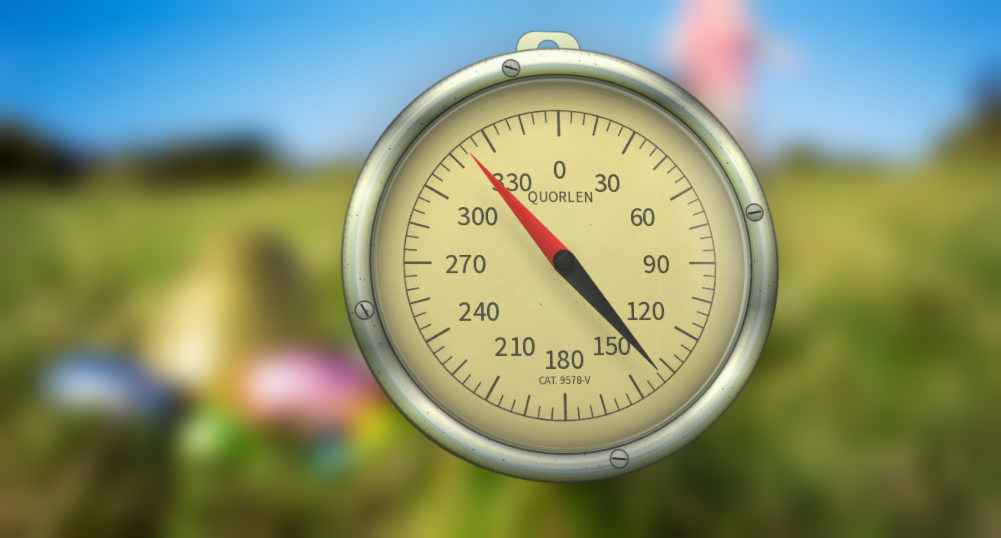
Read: 320 °
